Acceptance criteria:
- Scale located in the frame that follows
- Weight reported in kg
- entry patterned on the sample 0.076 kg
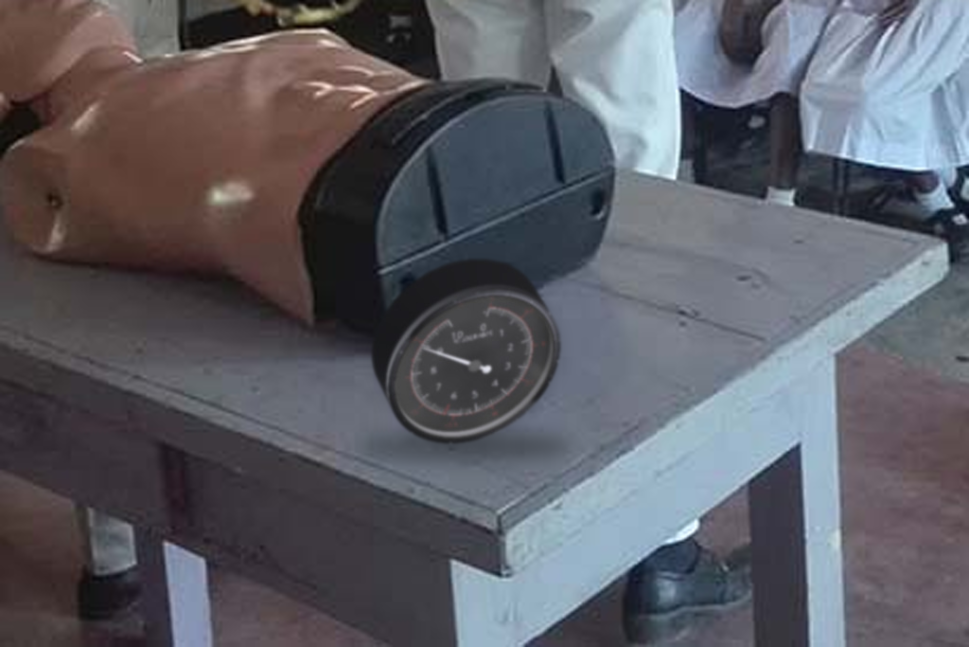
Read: 9 kg
